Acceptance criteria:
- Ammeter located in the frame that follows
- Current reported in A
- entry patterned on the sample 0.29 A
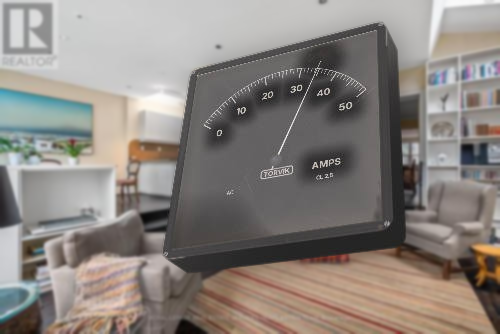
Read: 35 A
